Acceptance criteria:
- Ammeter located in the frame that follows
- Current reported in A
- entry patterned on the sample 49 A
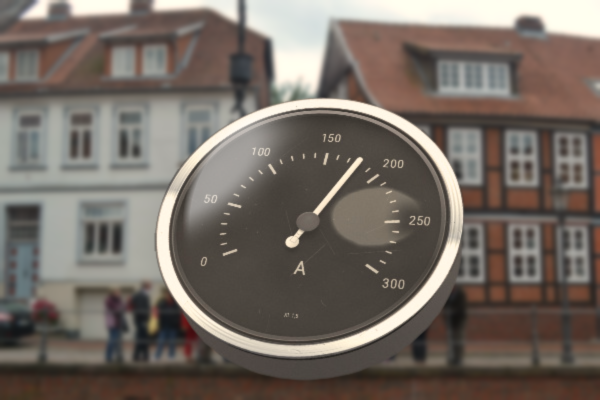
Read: 180 A
